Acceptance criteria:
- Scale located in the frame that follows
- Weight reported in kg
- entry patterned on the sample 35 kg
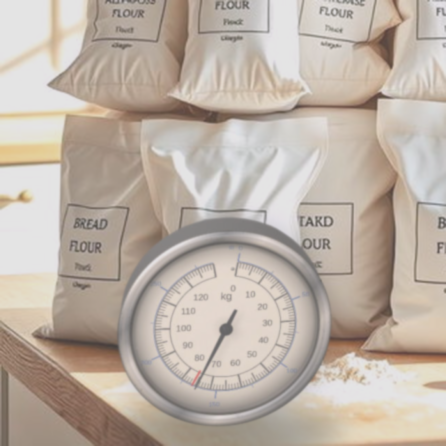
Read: 75 kg
